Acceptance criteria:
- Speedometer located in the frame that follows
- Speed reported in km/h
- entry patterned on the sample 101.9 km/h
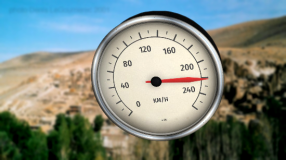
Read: 220 km/h
